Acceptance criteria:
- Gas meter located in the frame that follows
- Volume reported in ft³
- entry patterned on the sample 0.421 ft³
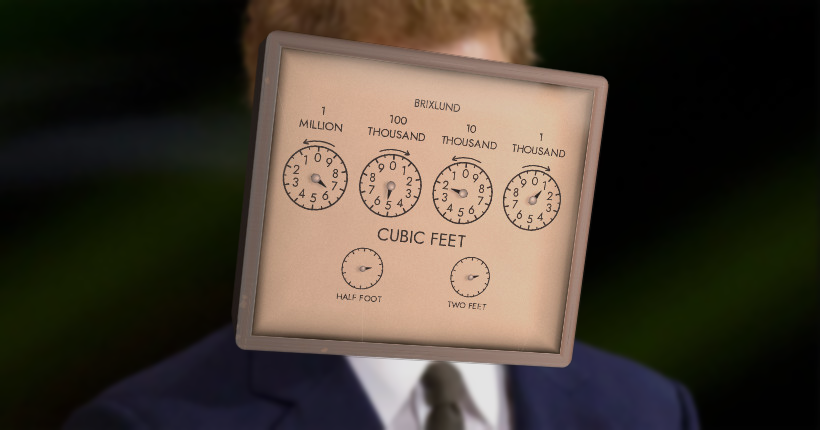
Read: 652100 ft³
